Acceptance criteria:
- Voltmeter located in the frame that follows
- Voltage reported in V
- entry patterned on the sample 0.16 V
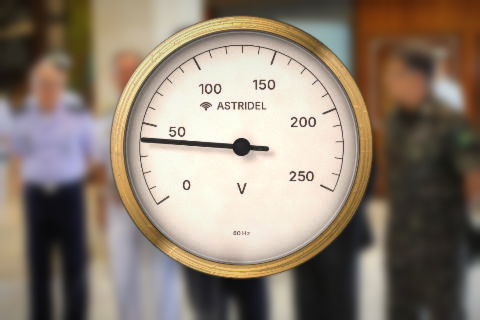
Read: 40 V
